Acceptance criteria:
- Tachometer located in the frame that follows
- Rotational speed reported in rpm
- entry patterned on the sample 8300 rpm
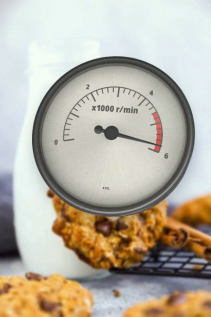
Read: 5800 rpm
